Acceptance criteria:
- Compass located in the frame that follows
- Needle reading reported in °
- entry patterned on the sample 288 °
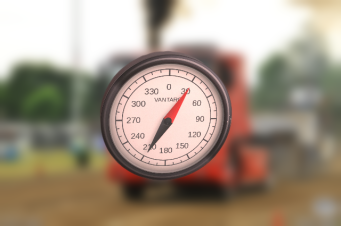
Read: 30 °
